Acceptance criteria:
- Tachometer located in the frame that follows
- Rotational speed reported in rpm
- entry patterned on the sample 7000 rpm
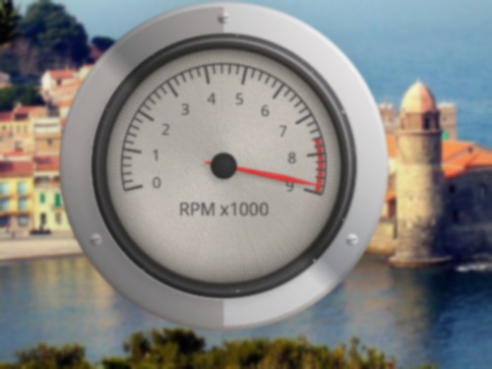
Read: 8800 rpm
